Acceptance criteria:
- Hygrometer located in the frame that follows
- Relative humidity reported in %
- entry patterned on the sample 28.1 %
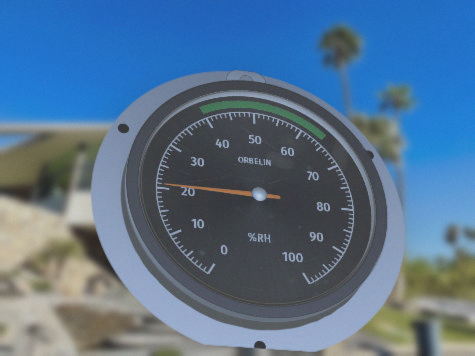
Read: 20 %
